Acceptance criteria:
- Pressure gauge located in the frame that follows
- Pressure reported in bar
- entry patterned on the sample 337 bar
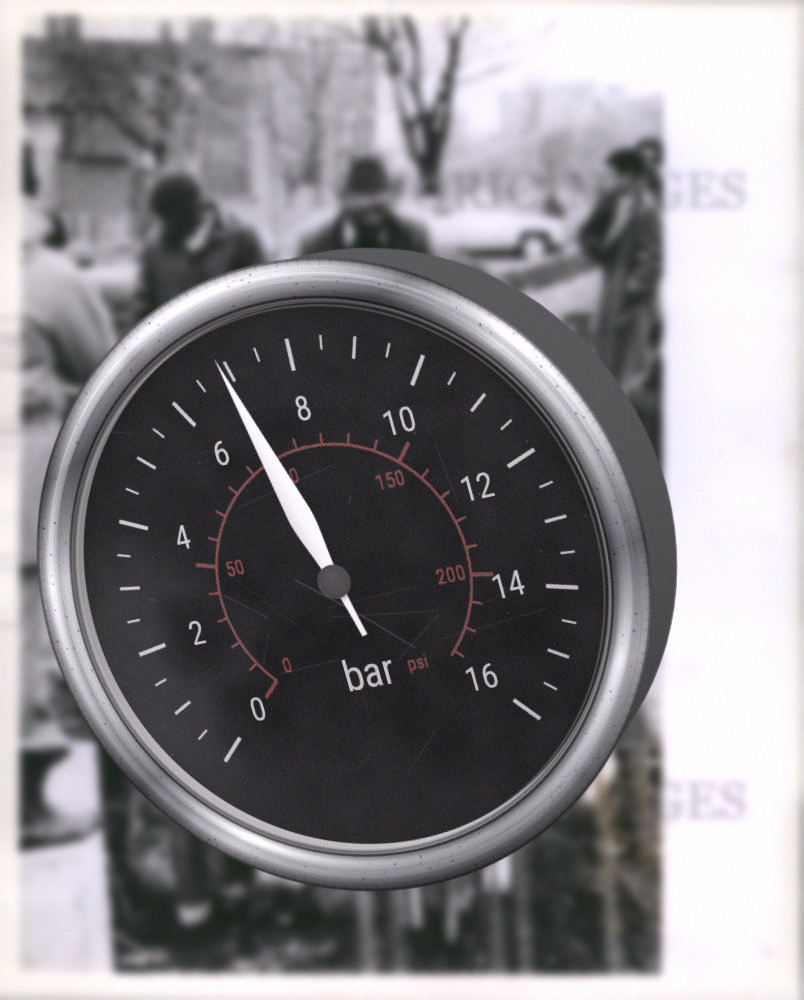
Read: 7 bar
